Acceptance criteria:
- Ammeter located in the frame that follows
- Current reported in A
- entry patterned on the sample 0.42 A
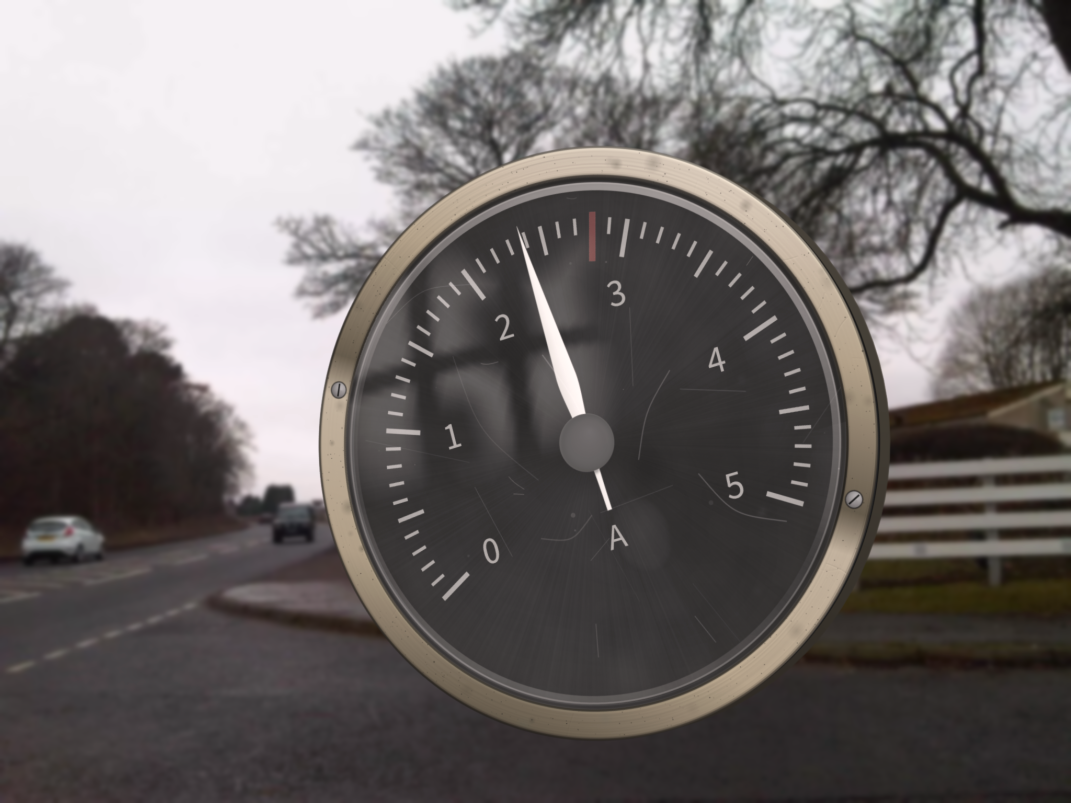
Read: 2.4 A
